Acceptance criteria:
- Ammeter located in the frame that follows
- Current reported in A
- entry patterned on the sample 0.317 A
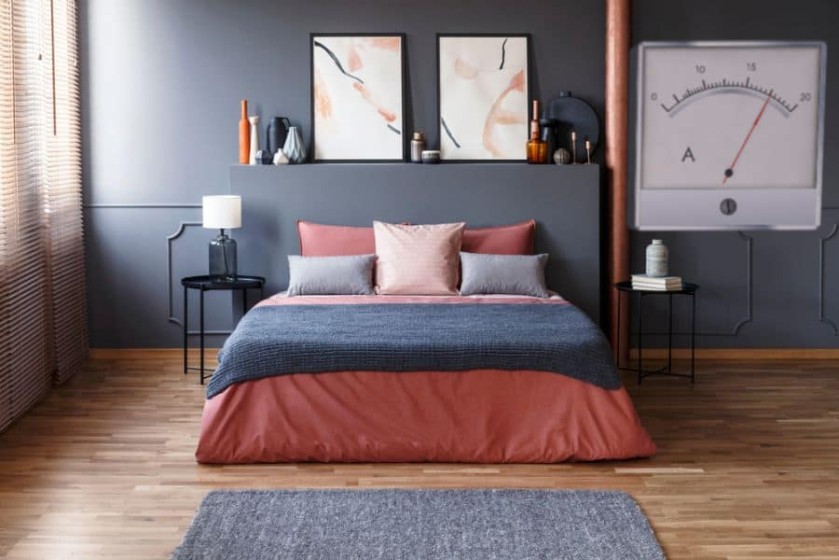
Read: 17.5 A
